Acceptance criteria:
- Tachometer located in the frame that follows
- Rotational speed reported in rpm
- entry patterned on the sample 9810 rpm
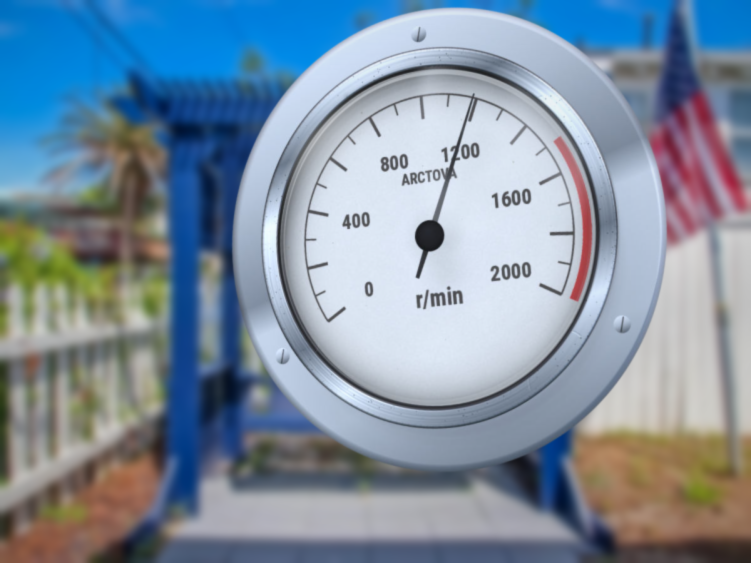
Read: 1200 rpm
